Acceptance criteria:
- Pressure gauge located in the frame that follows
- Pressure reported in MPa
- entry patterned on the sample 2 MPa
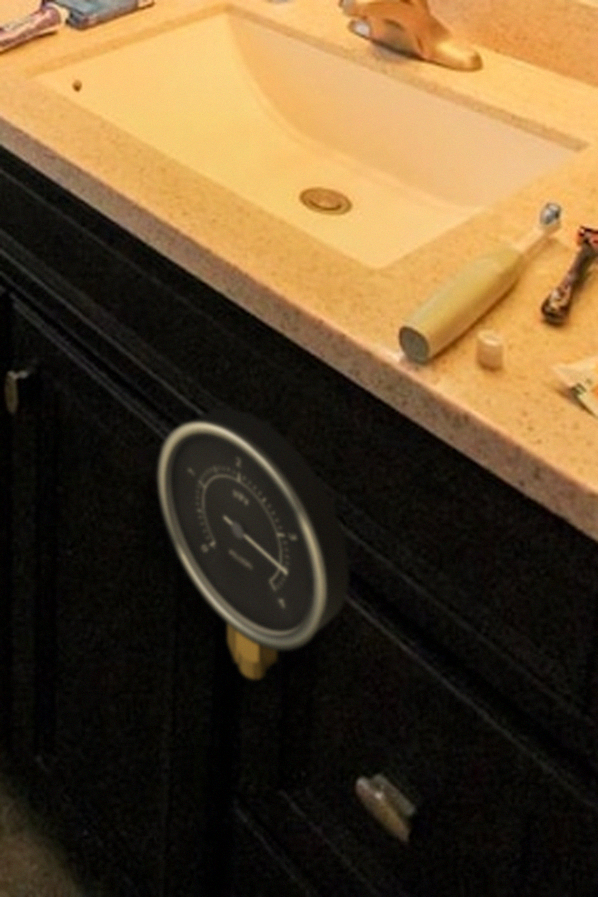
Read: 3.5 MPa
